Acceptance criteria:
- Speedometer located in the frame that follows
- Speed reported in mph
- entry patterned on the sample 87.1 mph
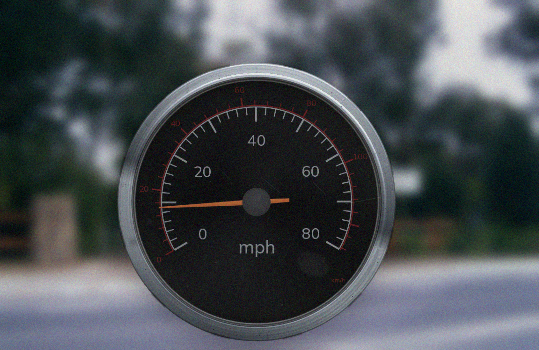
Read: 9 mph
